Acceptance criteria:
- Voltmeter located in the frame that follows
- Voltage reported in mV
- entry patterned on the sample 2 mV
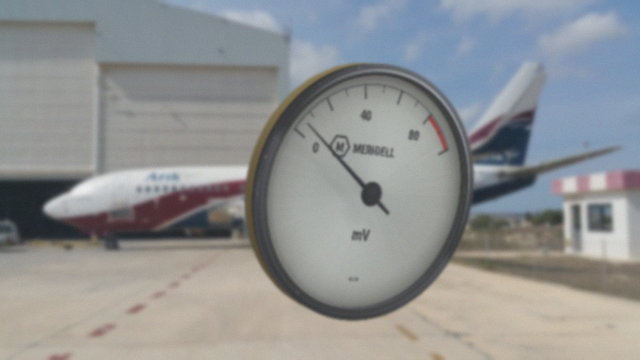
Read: 5 mV
